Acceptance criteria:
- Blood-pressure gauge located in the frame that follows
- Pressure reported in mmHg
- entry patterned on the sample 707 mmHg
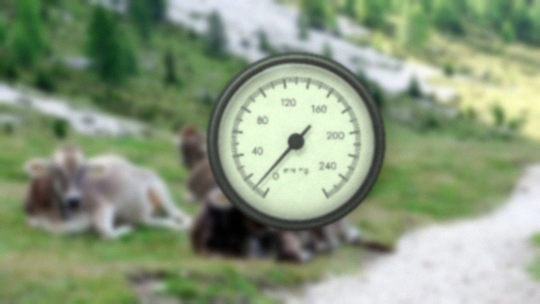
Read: 10 mmHg
